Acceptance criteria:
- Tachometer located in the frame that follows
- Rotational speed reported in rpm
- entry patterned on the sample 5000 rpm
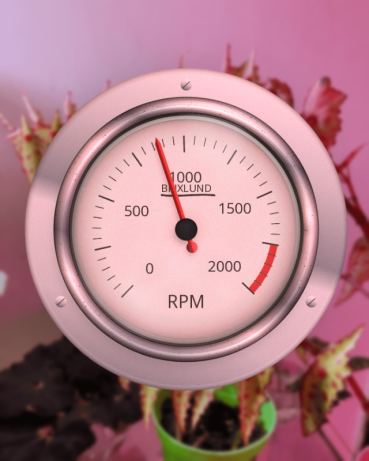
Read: 875 rpm
